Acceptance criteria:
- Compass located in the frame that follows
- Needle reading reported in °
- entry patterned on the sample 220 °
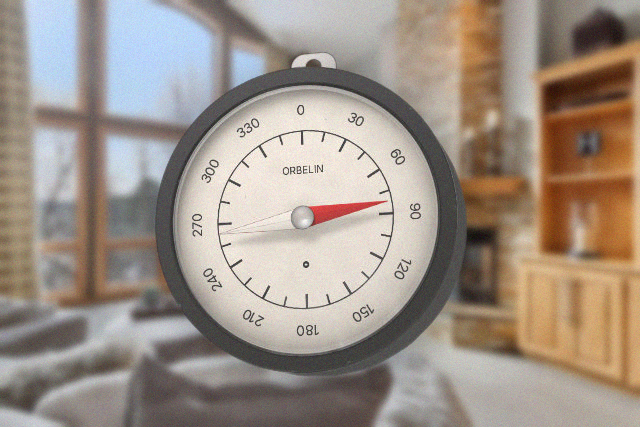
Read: 82.5 °
